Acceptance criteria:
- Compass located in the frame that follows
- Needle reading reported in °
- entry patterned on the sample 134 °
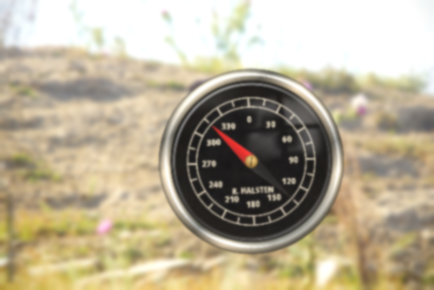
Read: 315 °
